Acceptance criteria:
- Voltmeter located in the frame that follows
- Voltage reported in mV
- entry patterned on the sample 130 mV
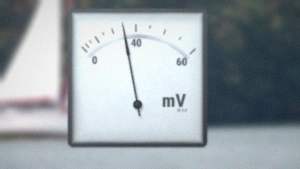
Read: 35 mV
